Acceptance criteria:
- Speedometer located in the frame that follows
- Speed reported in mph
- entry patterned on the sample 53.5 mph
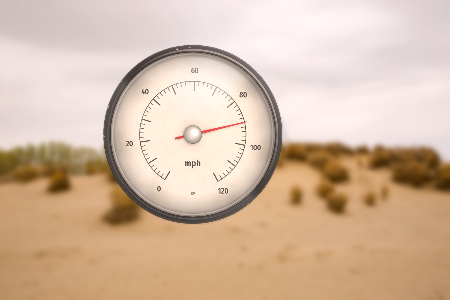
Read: 90 mph
